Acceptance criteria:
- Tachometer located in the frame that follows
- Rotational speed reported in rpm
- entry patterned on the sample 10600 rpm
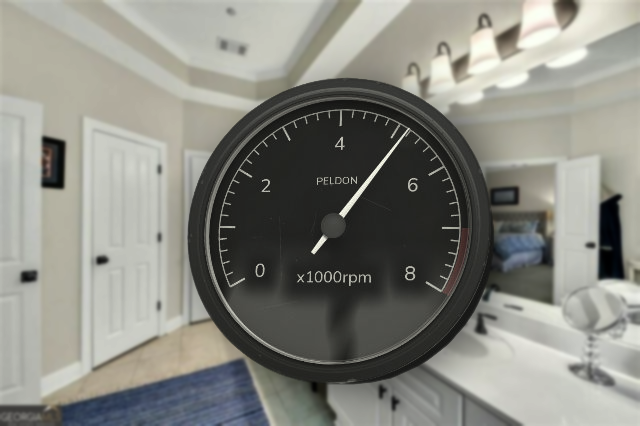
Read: 5200 rpm
